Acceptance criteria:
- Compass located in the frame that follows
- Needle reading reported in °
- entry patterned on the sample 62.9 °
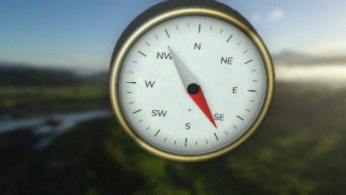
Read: 145 °
